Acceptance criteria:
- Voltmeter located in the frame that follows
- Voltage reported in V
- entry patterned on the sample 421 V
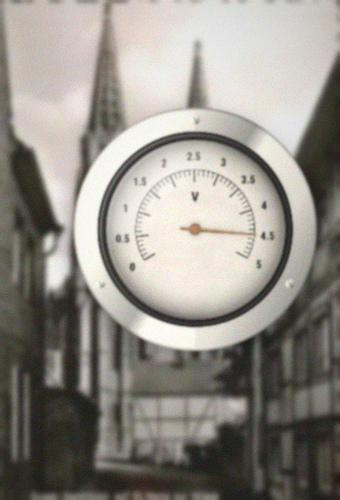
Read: 4.5 V
